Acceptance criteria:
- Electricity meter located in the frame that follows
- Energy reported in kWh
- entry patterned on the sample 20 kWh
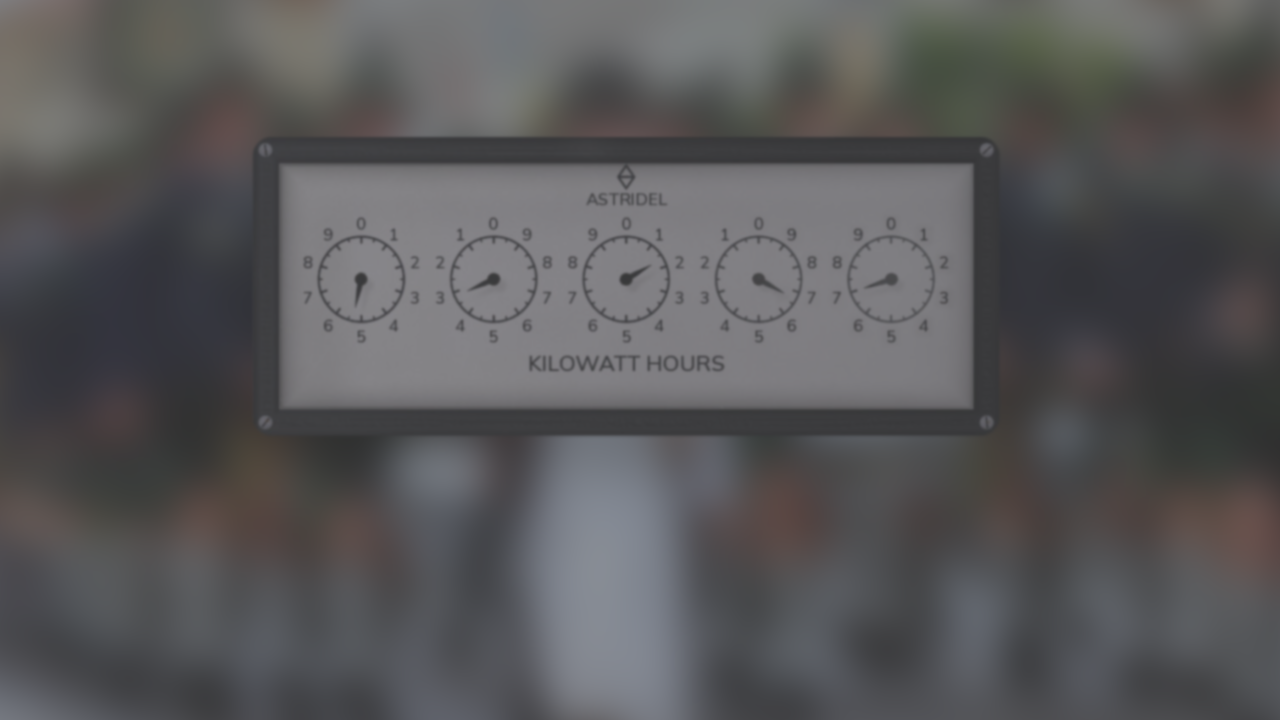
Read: 53167 kWh
